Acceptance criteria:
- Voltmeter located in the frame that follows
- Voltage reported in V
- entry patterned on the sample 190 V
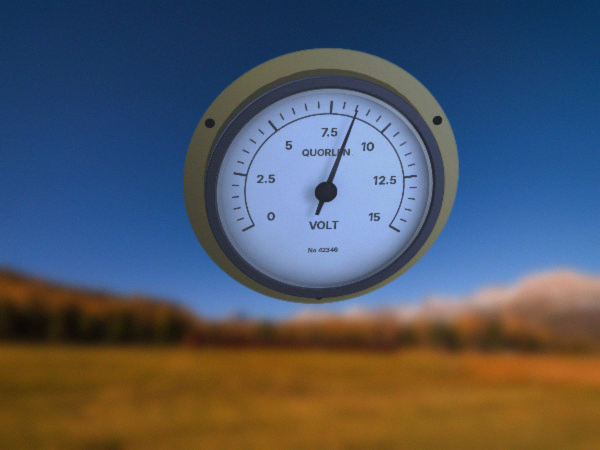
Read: 8.5 V
